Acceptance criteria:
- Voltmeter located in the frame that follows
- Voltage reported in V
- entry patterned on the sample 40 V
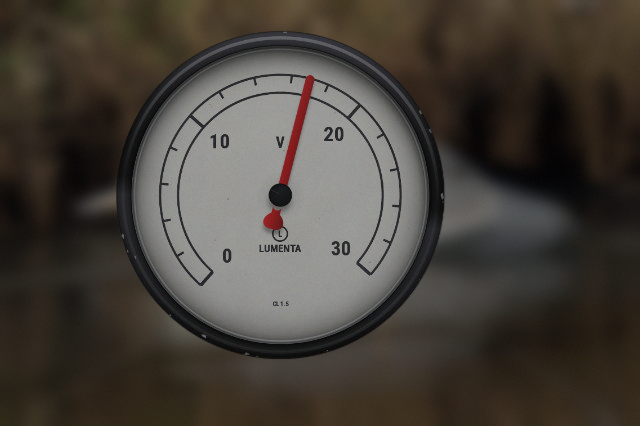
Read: 17 V
